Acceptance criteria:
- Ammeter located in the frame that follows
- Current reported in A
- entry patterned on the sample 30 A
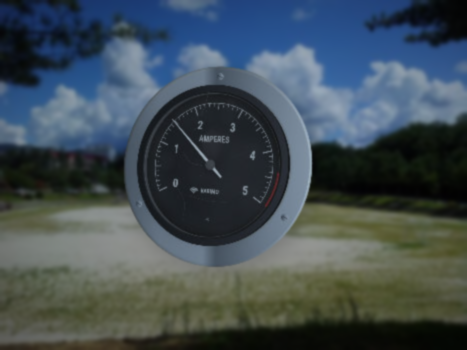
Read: 1.5 A
